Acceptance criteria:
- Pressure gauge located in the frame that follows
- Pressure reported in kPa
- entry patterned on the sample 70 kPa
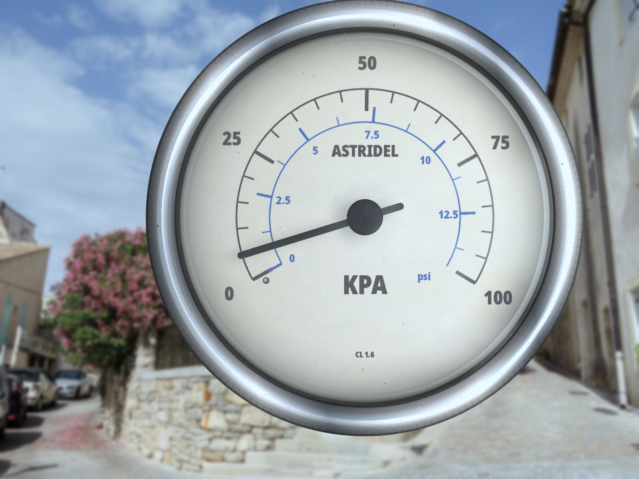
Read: 5 kPa
